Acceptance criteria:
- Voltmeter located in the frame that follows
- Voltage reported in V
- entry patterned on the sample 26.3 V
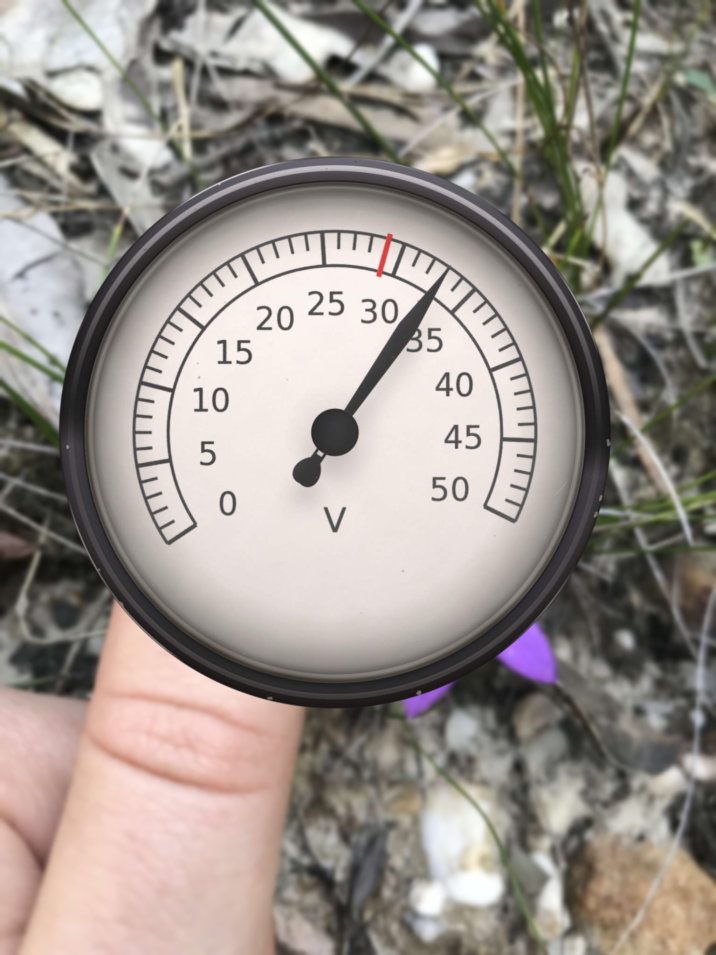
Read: 33 V
